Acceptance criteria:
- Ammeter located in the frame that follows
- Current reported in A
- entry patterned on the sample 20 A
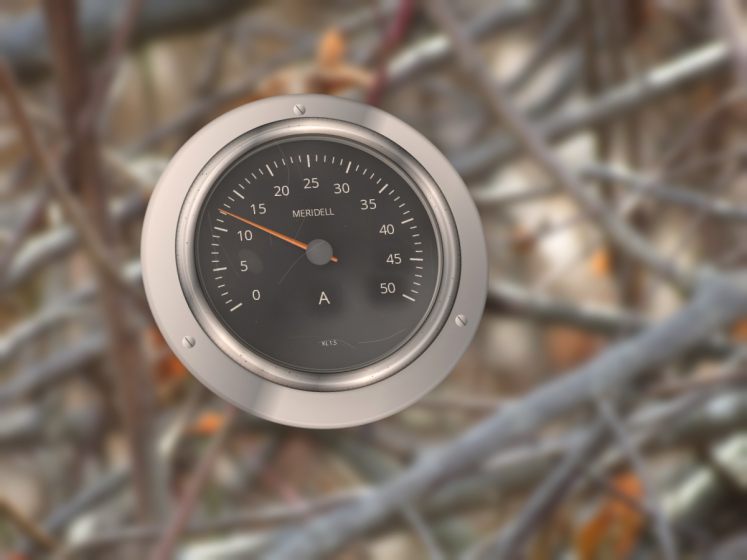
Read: 12 A
